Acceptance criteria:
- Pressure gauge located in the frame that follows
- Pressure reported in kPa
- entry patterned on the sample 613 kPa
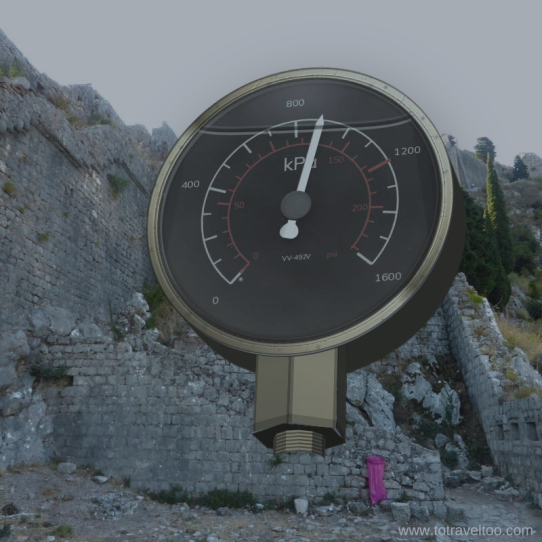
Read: 900 kPa
